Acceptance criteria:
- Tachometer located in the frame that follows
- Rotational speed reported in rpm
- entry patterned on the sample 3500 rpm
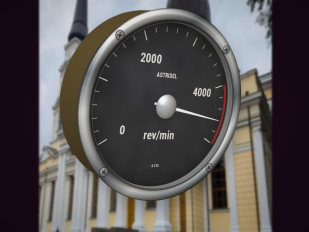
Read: 4600 rpm
